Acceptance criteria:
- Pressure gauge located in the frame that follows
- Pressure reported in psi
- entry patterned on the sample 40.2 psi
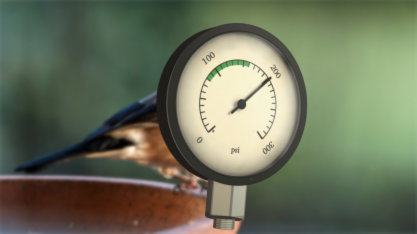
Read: 200 psi
